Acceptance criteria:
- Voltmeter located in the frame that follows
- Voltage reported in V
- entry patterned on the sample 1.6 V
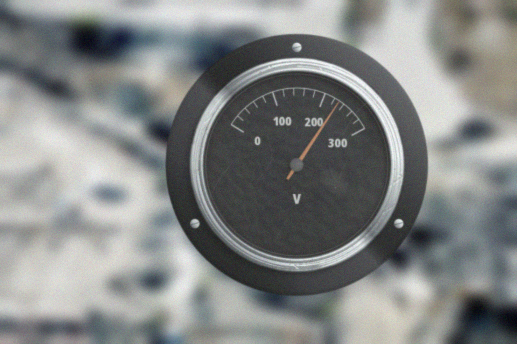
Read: 230 V
